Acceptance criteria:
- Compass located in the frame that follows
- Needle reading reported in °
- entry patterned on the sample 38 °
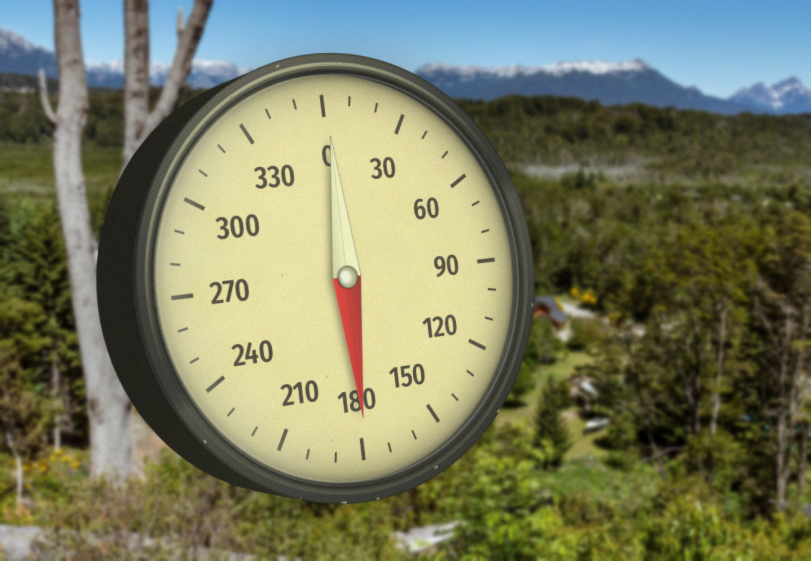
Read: 180 °
